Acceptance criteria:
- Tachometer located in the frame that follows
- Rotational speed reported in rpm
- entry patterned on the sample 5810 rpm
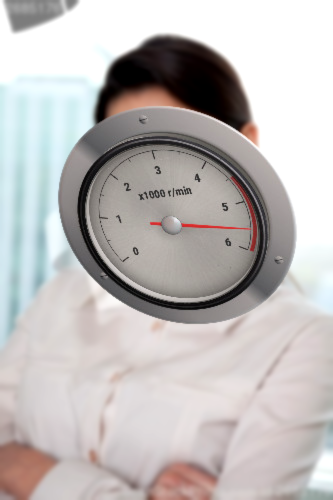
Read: 5500 rpm
